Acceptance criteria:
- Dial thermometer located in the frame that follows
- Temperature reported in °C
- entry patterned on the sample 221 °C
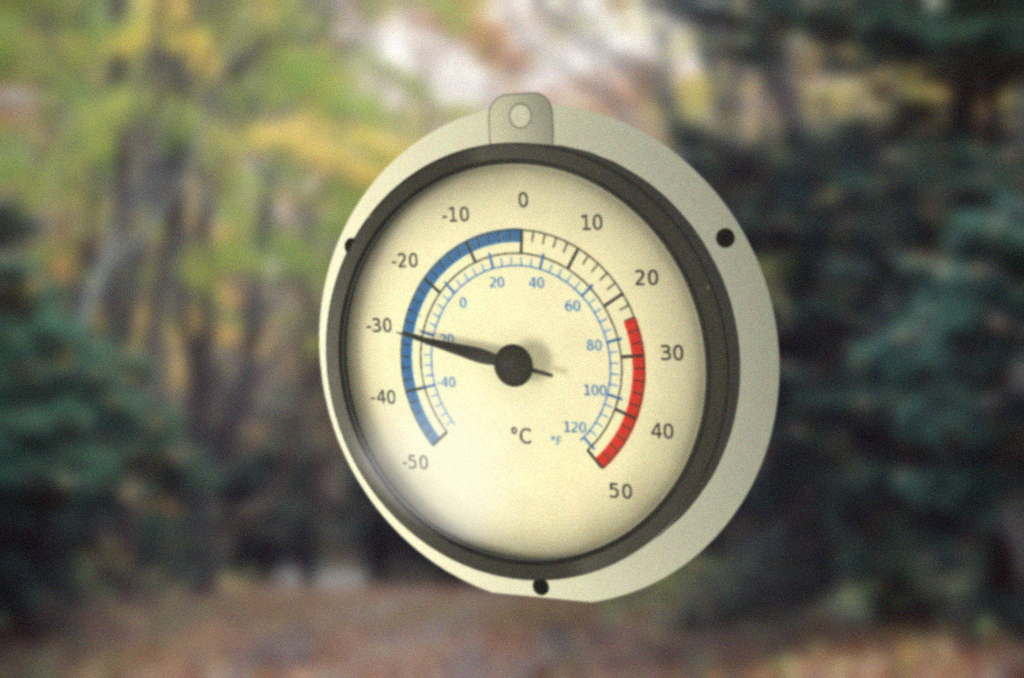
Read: -30 °C
